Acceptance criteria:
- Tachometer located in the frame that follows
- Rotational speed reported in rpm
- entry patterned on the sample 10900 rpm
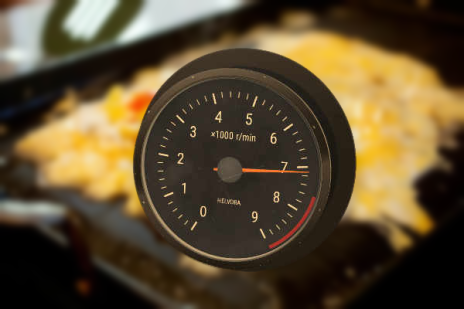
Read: 7100 rpm
